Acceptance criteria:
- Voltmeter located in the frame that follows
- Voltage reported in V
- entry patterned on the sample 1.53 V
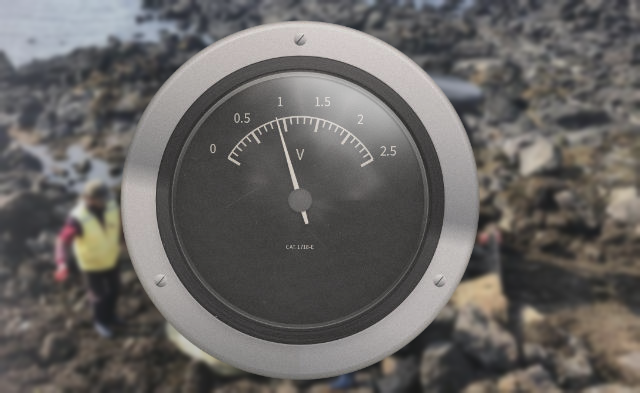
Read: 0.9 V
